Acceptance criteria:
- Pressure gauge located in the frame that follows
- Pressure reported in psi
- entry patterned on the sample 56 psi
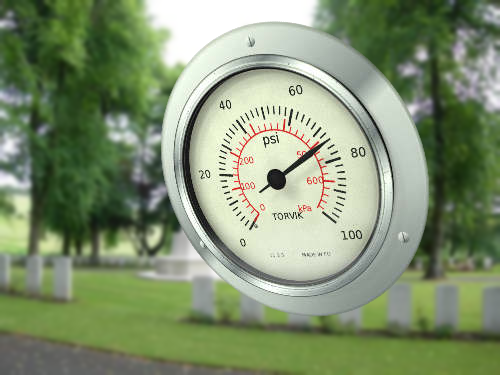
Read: 74 psi
